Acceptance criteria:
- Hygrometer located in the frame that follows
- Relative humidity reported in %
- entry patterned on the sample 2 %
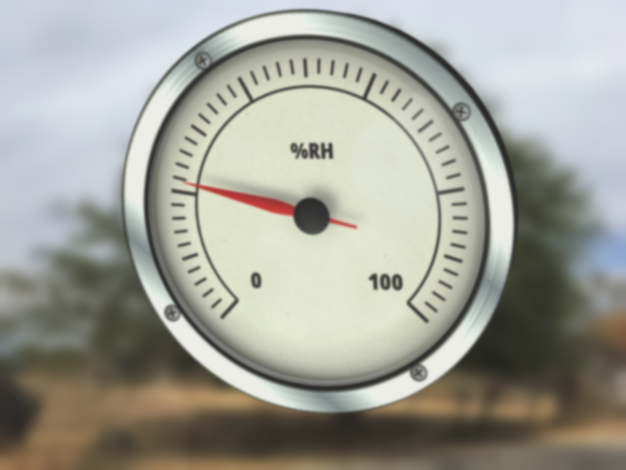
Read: 22 %
